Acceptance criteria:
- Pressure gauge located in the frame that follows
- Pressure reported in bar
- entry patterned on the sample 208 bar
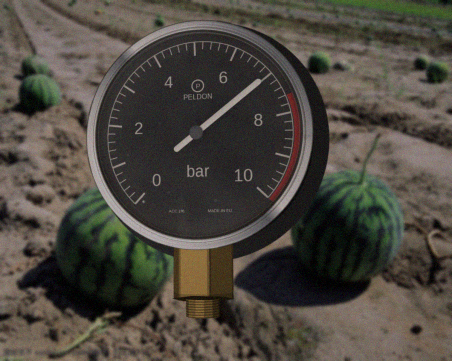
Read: 7 bar
